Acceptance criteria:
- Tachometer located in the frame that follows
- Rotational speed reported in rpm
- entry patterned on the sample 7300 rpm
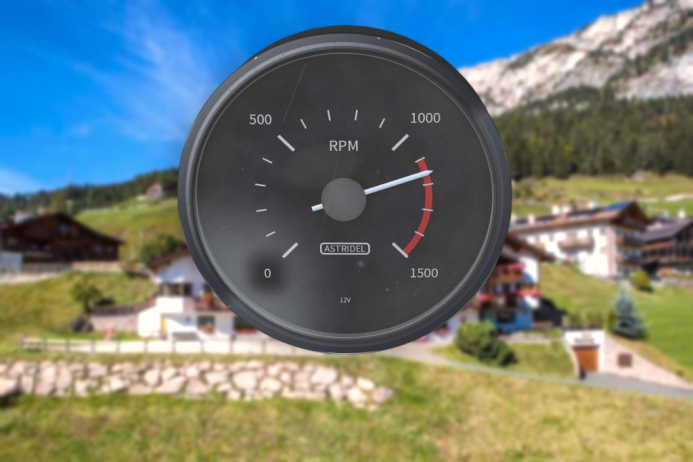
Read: 1150 rpm
